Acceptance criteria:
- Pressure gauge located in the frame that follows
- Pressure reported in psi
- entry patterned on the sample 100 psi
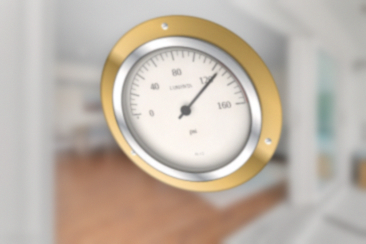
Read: 125 psi
